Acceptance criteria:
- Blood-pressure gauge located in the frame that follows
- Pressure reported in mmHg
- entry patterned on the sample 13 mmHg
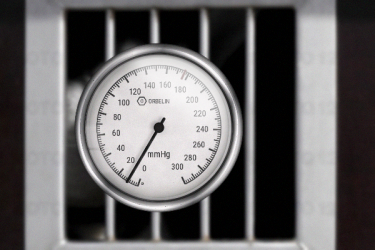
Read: 10 mmHg
